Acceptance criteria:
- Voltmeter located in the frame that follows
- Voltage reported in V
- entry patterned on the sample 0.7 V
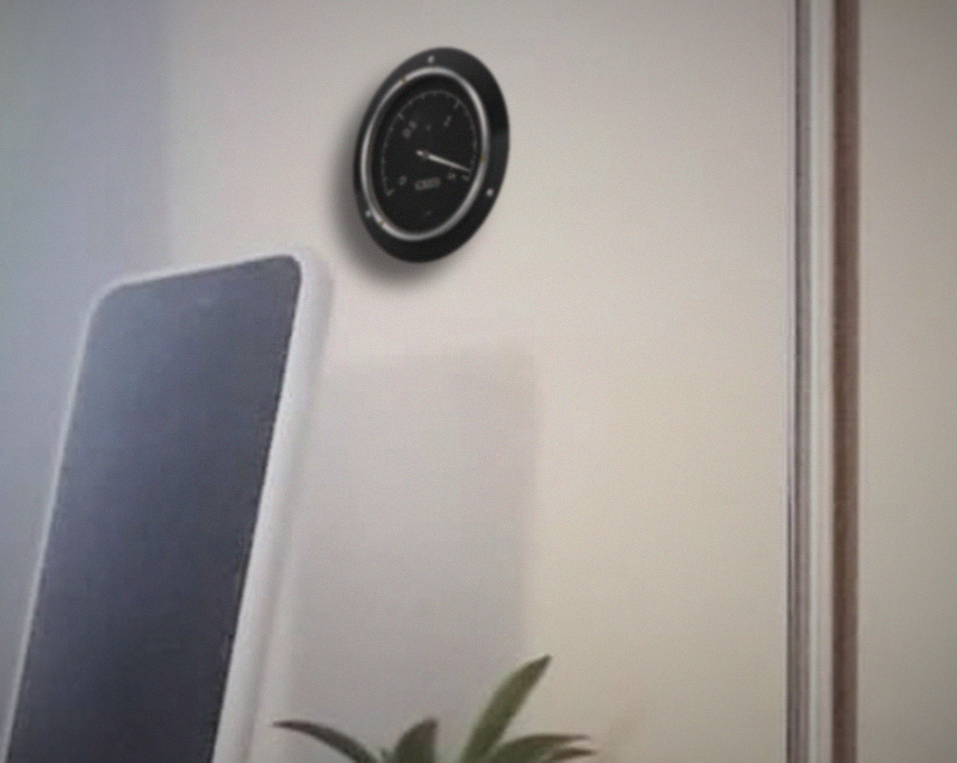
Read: 1.45 V
